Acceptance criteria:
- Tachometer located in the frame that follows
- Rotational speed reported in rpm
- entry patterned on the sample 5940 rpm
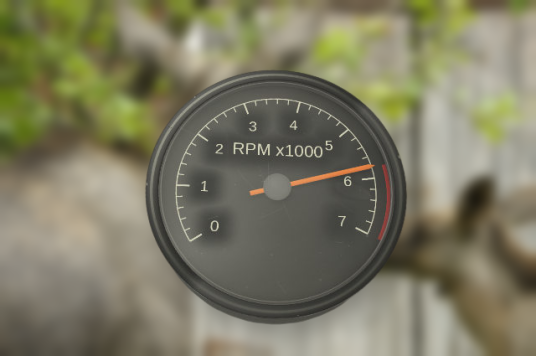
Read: 5800 rpm
